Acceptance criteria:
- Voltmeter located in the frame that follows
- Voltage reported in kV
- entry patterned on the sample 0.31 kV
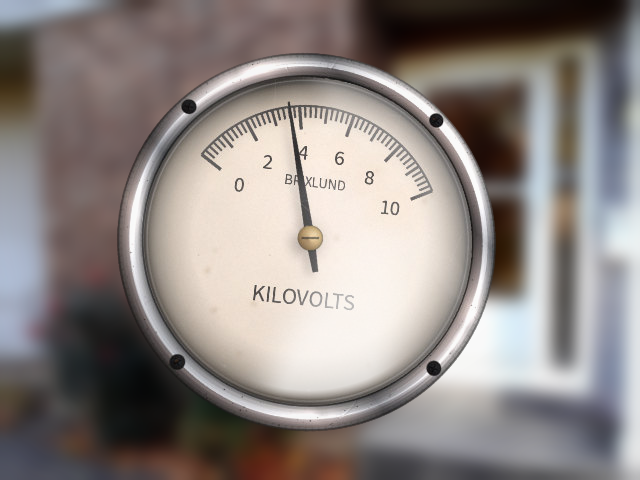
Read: 3.6 kV
